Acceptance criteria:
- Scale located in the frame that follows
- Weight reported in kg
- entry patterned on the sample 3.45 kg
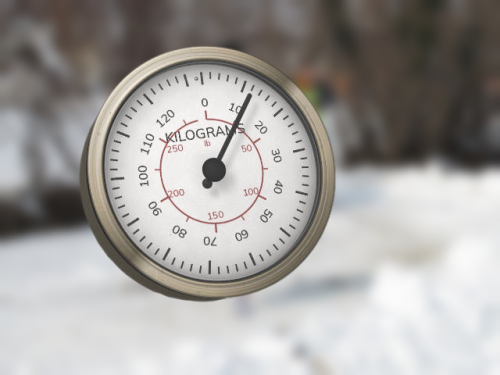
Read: 12 kg
